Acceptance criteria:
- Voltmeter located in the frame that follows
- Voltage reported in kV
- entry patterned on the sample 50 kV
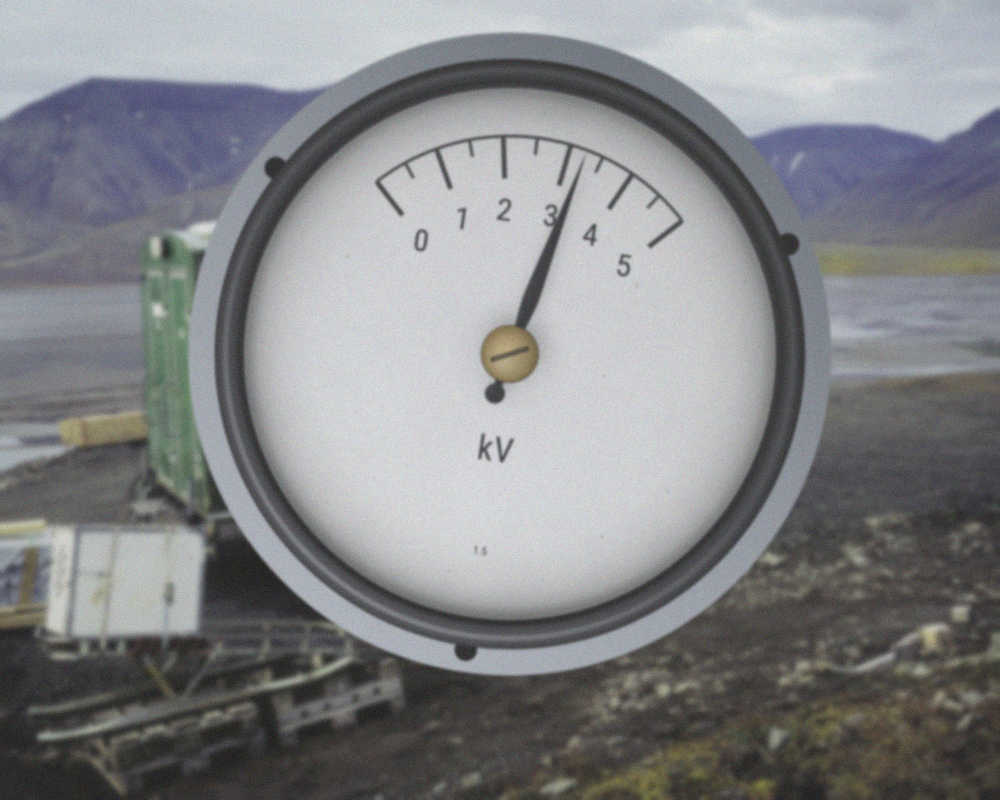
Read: 3.25 kV
